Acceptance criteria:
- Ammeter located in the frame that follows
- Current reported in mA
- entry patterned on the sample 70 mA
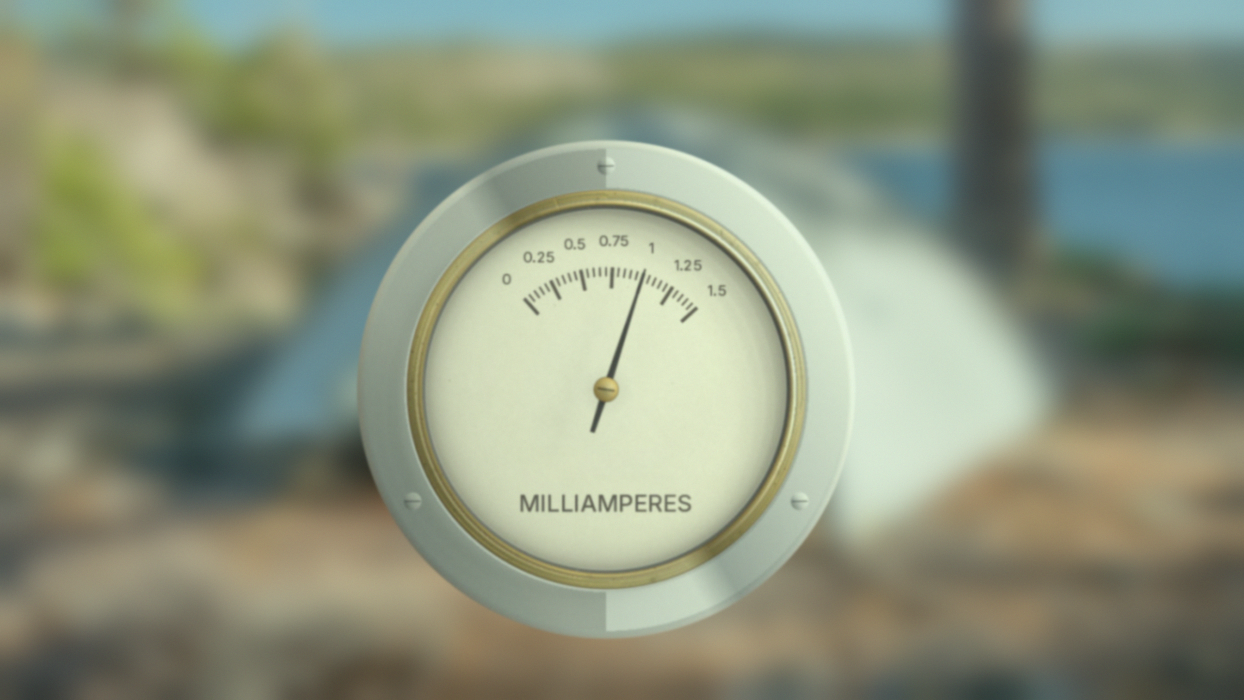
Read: 1 mA
